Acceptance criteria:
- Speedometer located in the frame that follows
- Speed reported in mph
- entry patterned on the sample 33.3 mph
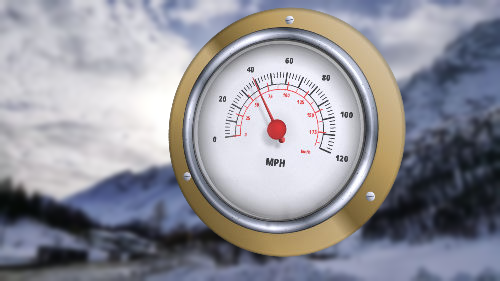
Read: 40 mph
